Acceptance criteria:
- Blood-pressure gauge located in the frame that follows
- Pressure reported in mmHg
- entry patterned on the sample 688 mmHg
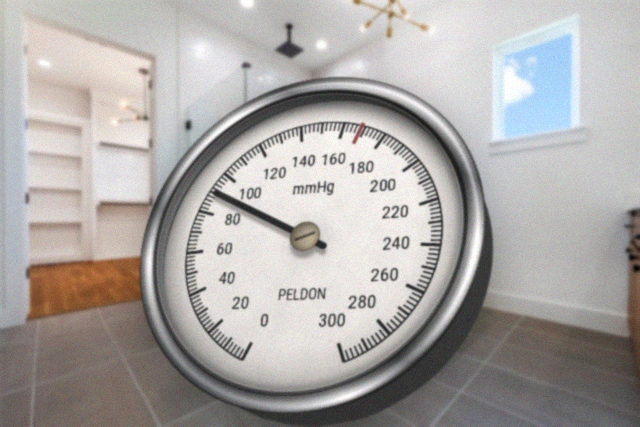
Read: 90 mmHg
